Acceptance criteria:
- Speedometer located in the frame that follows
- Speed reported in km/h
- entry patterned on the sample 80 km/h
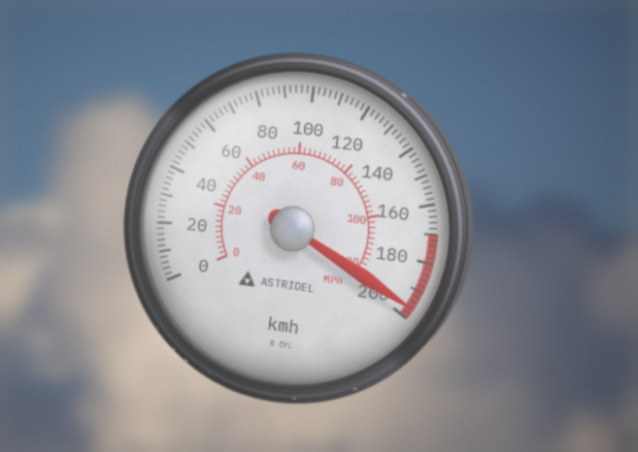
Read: 196 km/h
